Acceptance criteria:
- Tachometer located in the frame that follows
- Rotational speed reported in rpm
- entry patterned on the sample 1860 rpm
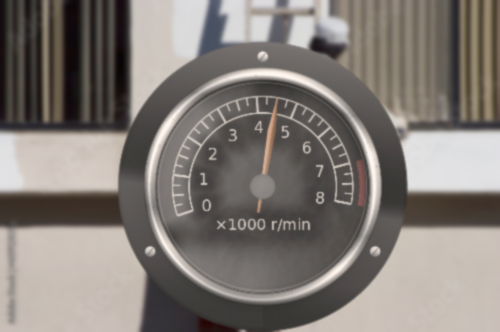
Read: 4500 rpm
